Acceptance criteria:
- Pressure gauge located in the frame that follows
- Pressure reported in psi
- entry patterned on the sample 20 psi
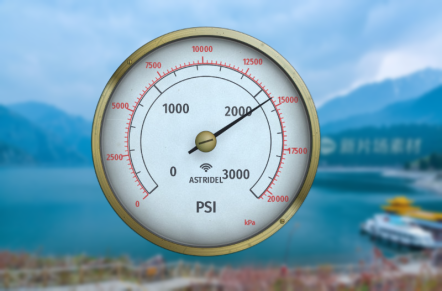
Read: 2100 psi
